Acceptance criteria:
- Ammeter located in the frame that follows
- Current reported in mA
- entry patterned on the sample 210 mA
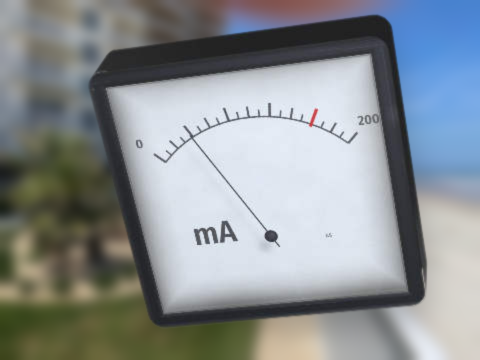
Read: 40 mA
